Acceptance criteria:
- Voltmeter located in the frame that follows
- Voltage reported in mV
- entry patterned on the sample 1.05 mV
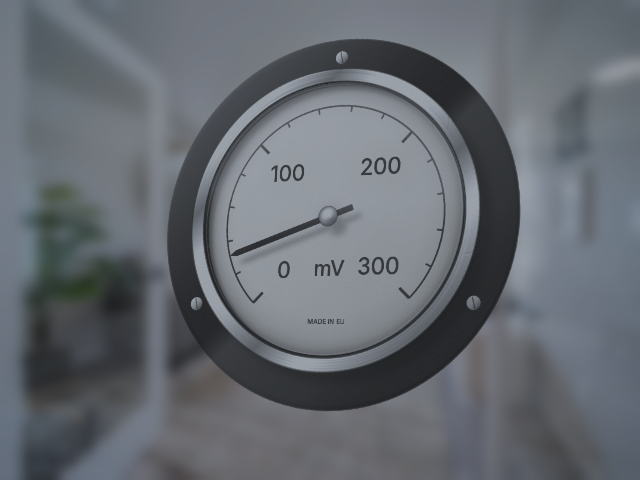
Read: 30 mV
